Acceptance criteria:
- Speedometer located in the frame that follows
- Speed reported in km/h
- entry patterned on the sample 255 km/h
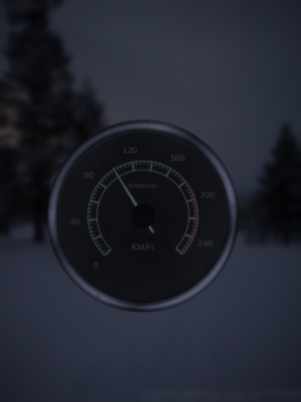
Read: 100 km/h
